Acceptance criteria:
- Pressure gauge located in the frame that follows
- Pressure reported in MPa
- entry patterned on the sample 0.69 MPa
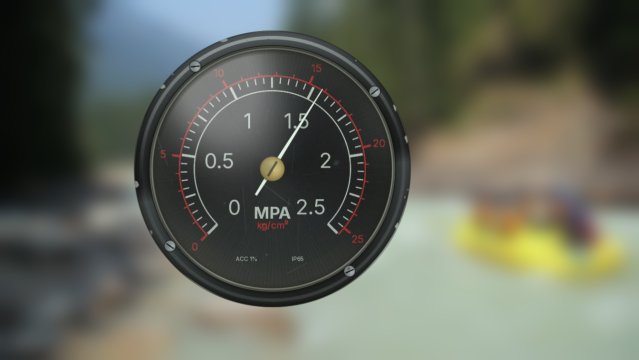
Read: 1.55 MPa
